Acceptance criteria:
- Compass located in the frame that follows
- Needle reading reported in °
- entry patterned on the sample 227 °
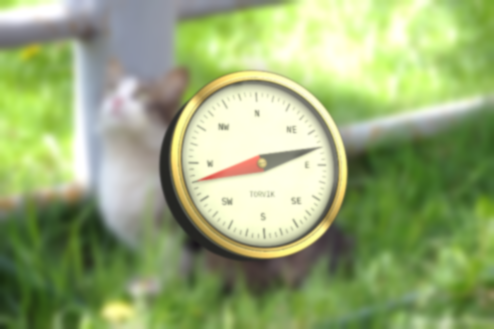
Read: 255 °
